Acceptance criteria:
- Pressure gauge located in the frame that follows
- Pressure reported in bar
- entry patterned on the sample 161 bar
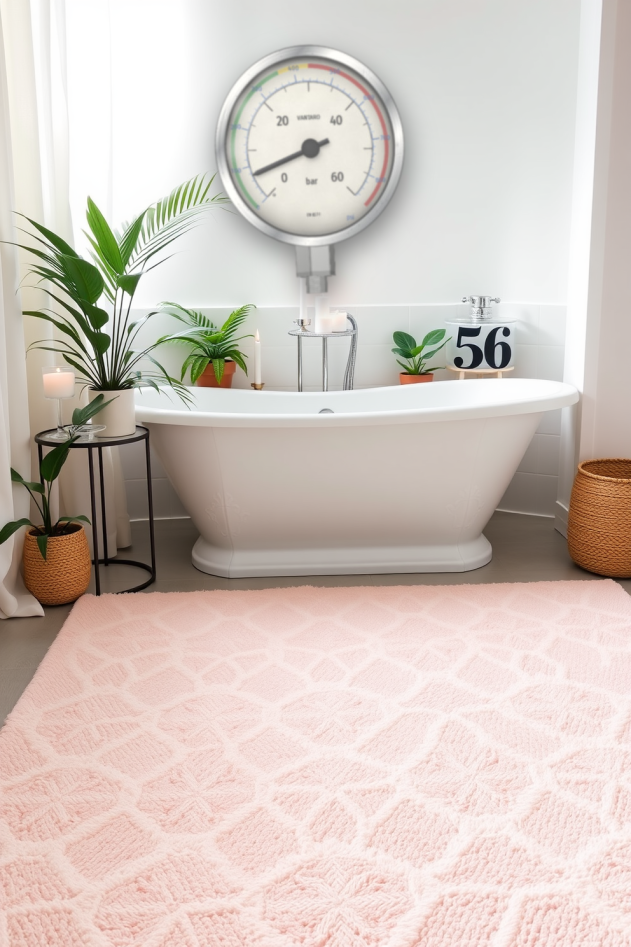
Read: 5 bar
